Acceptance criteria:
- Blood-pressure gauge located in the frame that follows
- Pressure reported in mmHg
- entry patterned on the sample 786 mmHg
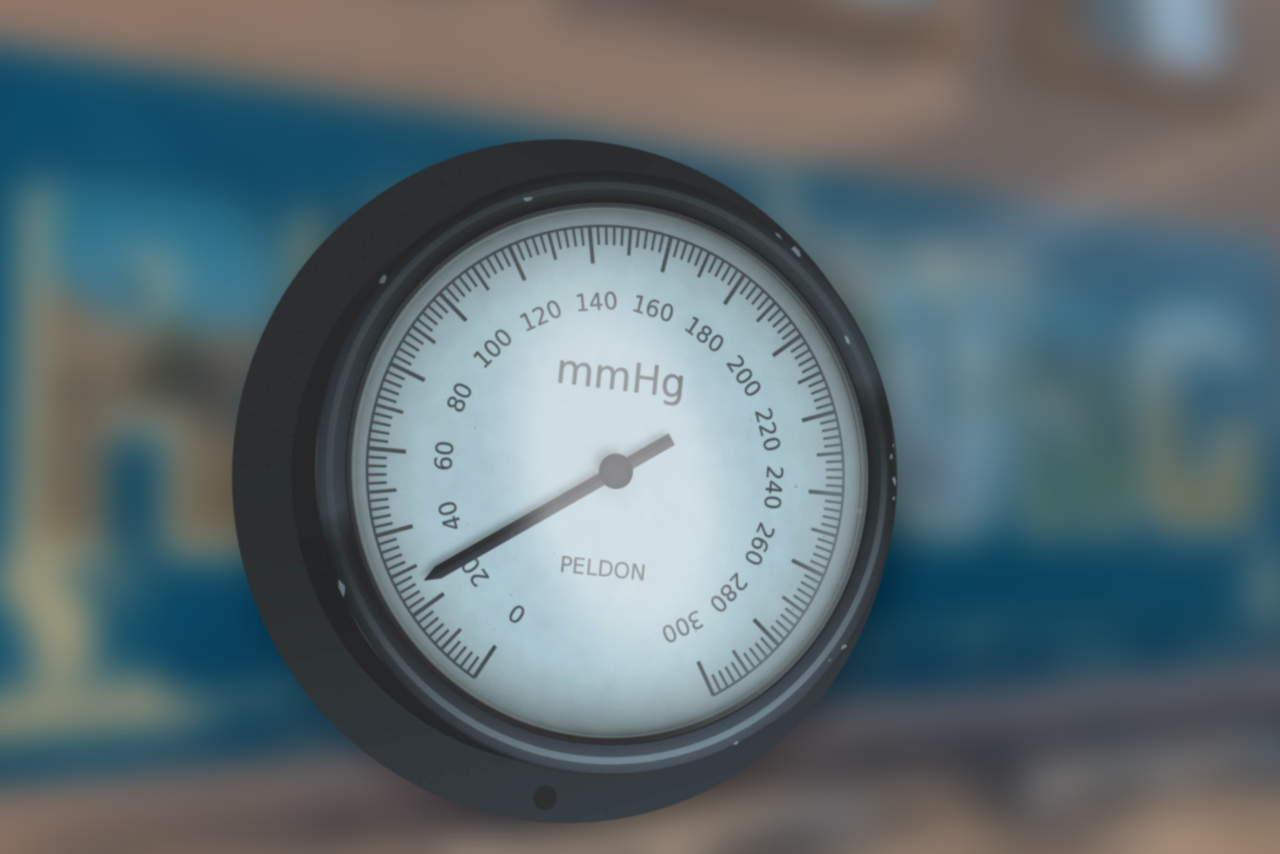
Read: 26 mmHg
